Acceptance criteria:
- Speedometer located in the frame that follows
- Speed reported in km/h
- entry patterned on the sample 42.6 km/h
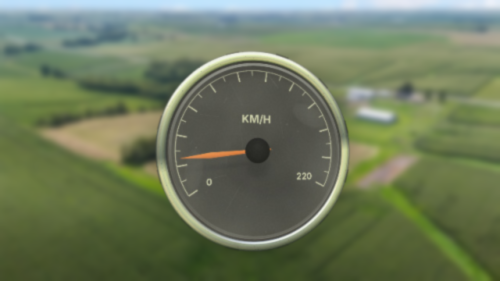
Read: 25 km/h
